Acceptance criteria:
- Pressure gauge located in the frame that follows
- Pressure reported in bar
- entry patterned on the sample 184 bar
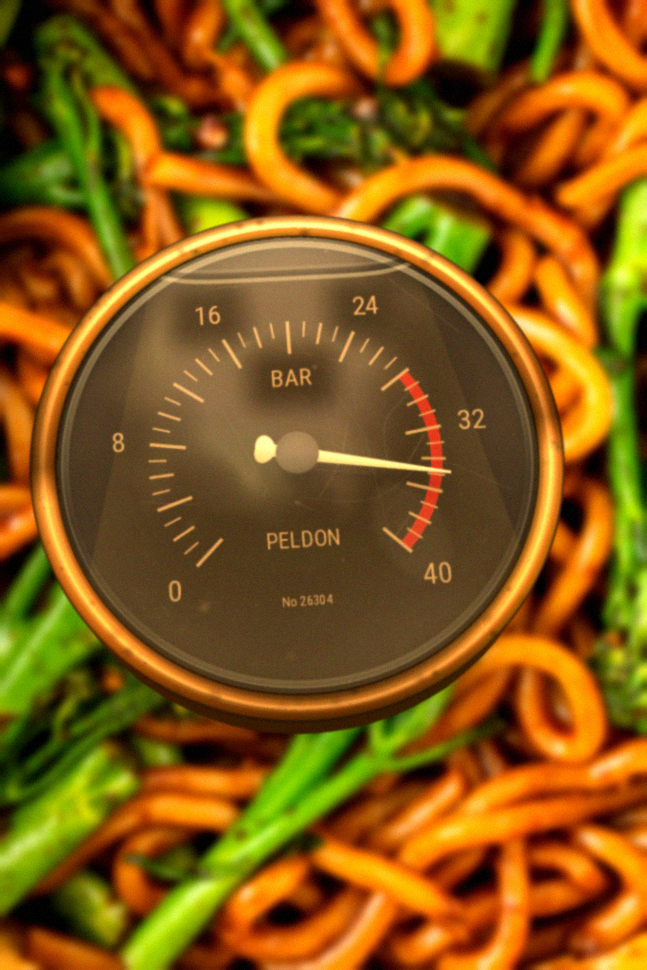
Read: 35 bar
